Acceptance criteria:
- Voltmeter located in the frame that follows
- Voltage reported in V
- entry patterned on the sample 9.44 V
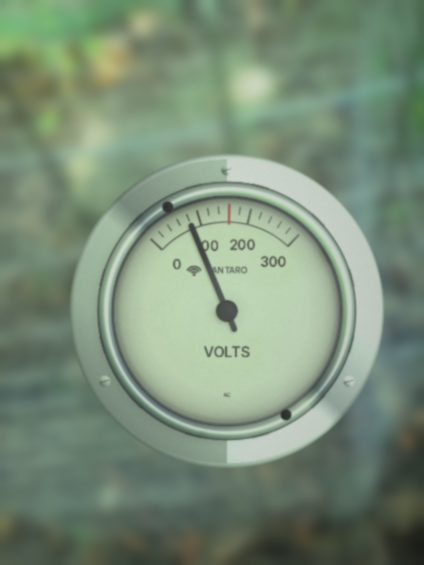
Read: 80 V
